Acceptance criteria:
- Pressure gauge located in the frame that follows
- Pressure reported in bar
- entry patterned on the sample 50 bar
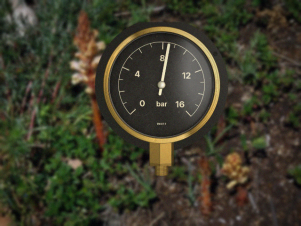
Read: 8.5 bar
